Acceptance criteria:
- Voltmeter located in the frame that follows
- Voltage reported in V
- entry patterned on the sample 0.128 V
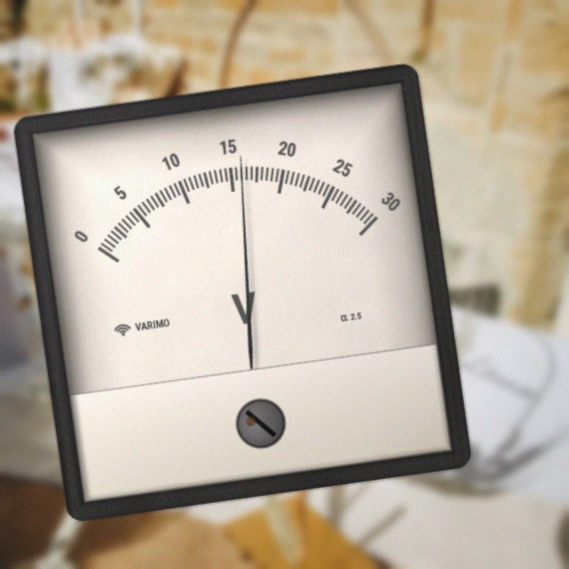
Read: 16 V
